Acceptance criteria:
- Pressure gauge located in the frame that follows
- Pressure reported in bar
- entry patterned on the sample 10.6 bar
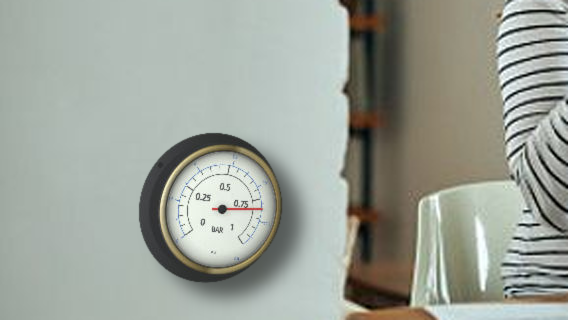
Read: 0.8 bar
